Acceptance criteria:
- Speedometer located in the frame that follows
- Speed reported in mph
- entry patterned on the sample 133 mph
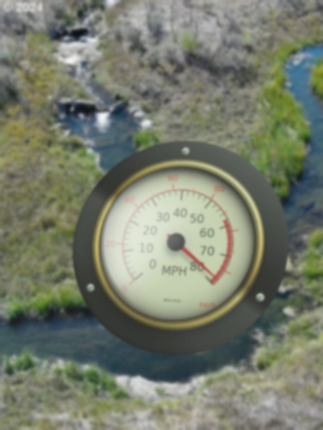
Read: 78 mph
